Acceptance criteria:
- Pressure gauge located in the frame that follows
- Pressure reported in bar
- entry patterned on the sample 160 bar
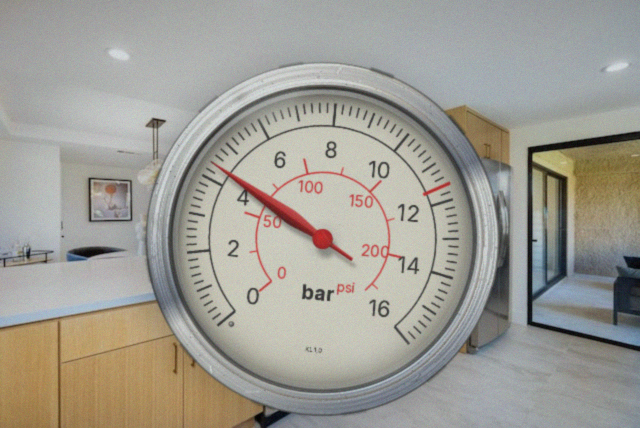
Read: 4.4 bar
